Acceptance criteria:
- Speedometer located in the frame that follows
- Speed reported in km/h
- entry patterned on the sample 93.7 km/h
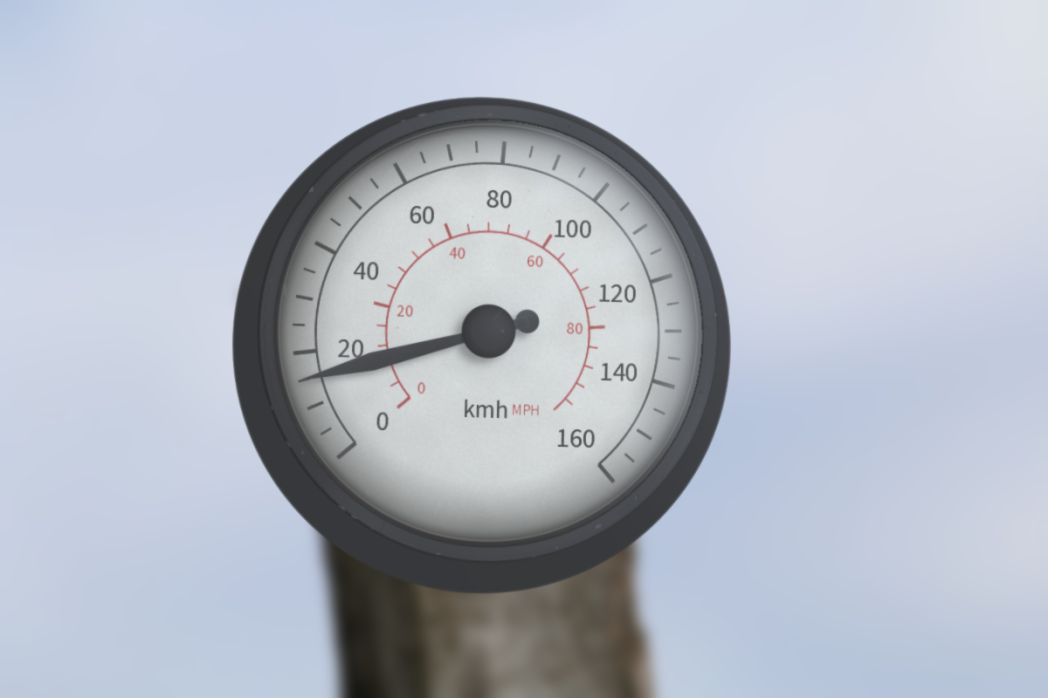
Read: 15 km/h
